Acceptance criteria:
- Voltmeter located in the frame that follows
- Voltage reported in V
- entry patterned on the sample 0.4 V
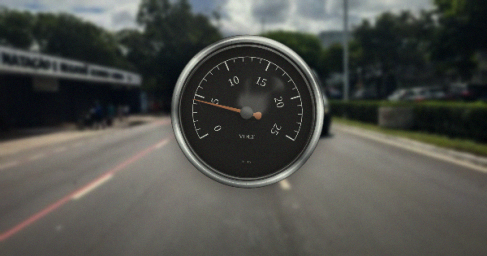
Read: 4.5 V
